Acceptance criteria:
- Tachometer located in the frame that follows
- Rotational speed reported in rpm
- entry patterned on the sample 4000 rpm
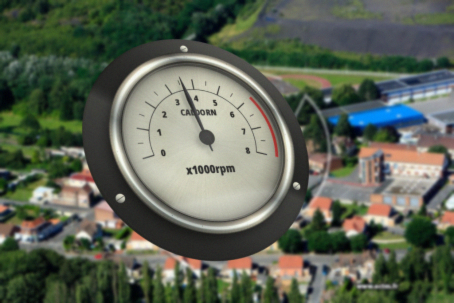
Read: 3500 rpm
